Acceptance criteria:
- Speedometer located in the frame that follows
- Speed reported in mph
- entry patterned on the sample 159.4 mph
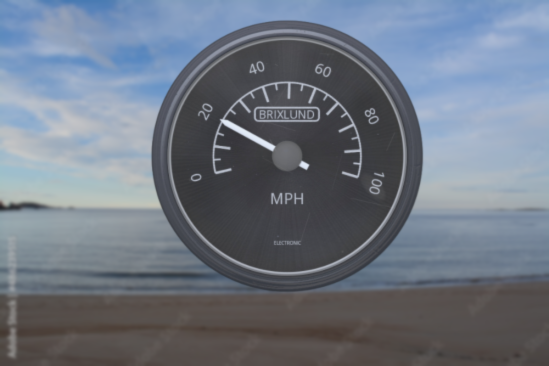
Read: 20 mph
